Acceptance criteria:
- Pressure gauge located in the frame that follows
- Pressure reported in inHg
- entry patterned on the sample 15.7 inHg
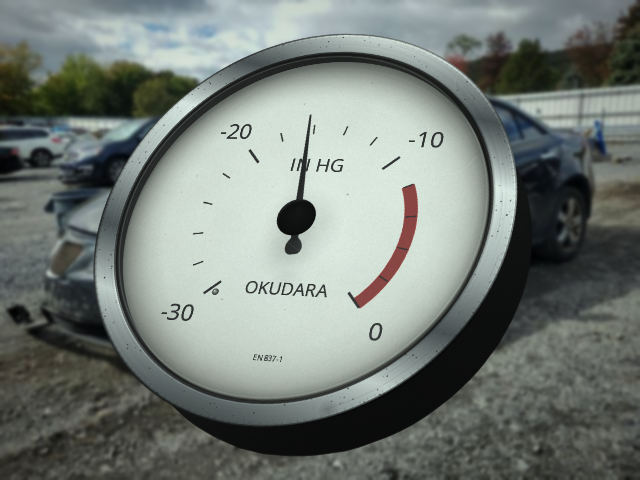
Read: -16 inHg
